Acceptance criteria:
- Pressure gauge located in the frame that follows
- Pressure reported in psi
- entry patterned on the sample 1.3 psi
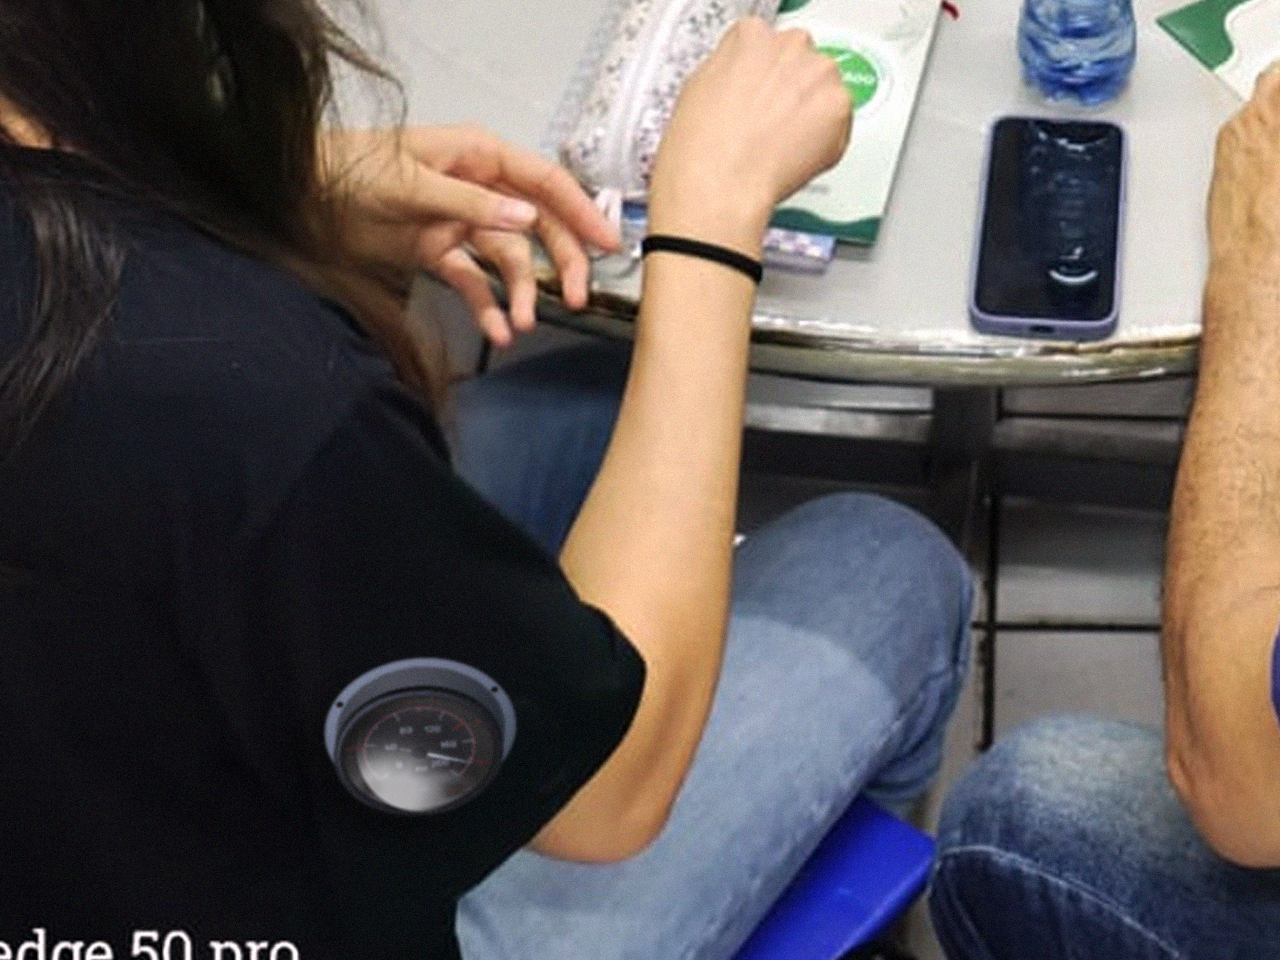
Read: 180 psi
